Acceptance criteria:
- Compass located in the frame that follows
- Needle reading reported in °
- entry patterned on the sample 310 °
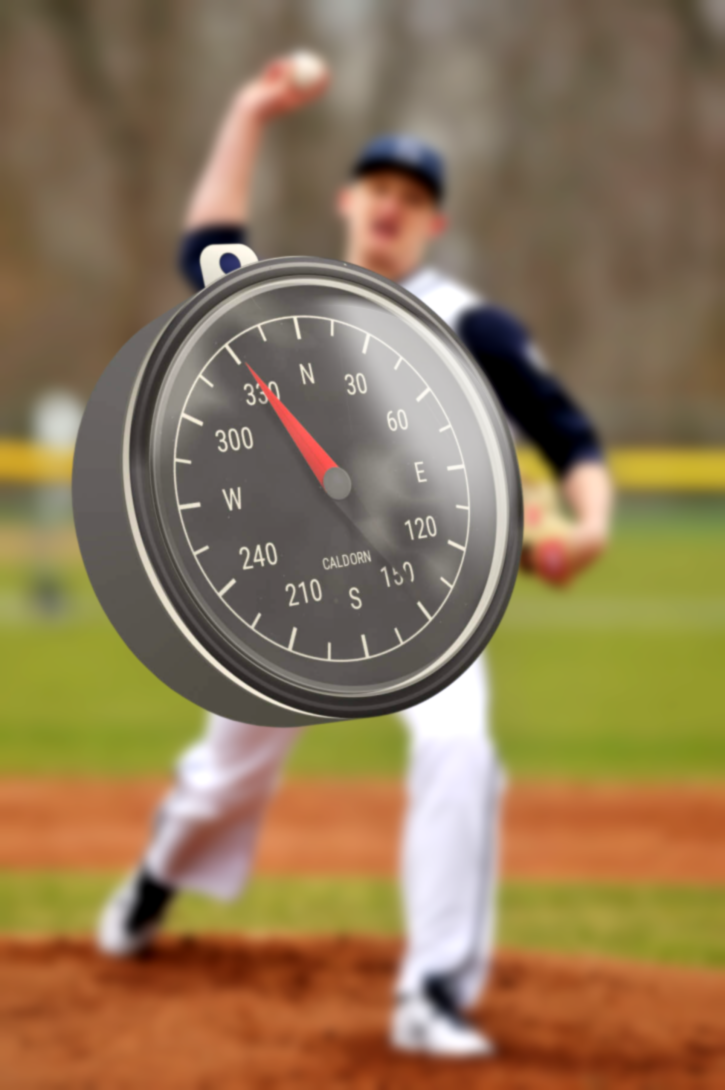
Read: 330 °
